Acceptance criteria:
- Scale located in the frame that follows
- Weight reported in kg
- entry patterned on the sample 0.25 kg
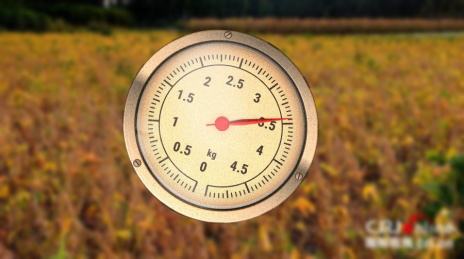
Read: 3.45 kg
